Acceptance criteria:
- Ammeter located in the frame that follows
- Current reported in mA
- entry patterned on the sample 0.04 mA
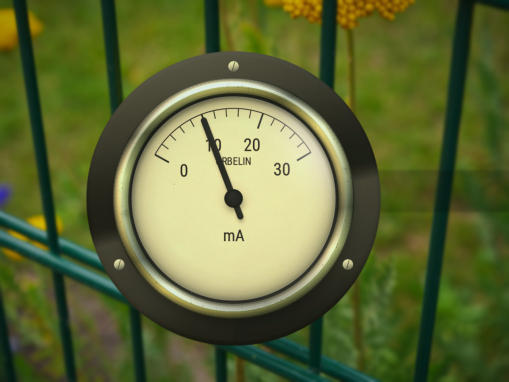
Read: 10 mA
